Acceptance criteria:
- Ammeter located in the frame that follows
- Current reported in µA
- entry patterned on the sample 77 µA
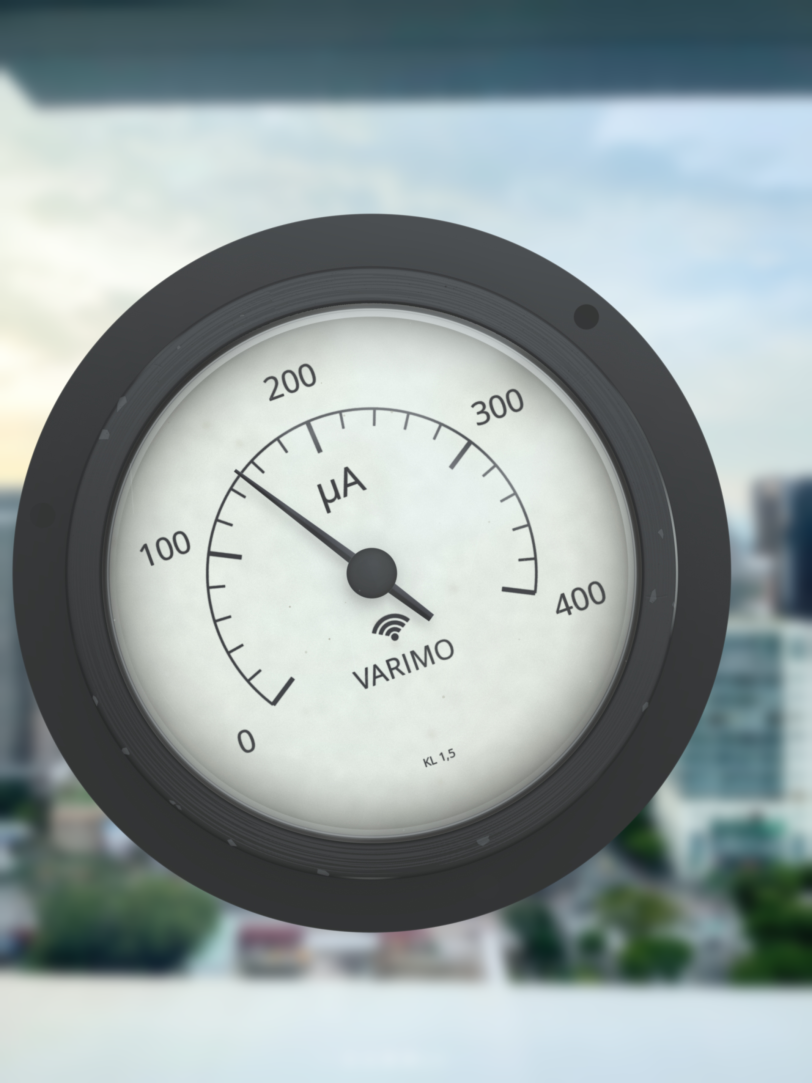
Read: 150 µA
